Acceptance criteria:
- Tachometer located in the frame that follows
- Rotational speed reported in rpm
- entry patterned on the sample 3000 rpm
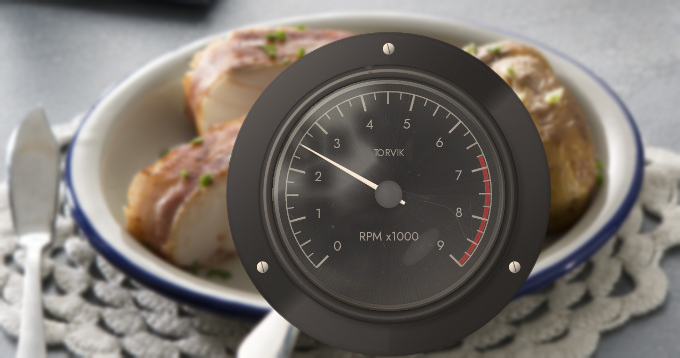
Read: 2500 rpm
